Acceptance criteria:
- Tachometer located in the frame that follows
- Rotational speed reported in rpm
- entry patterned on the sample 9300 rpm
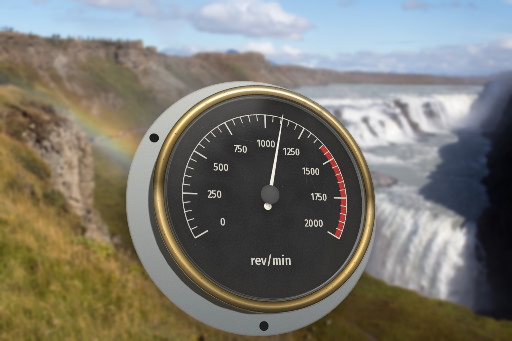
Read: 1100 rpm
